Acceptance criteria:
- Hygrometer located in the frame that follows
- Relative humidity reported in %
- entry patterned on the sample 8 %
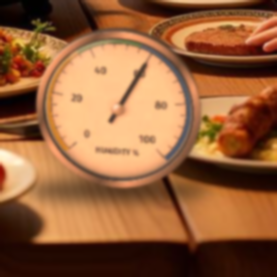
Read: 60 %
